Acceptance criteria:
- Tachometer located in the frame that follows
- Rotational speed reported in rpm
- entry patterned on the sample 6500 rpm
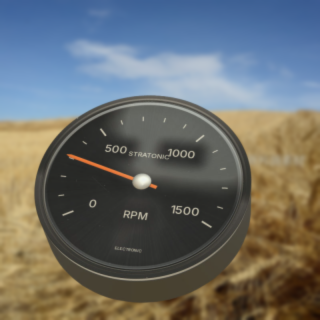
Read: 300 rpm
